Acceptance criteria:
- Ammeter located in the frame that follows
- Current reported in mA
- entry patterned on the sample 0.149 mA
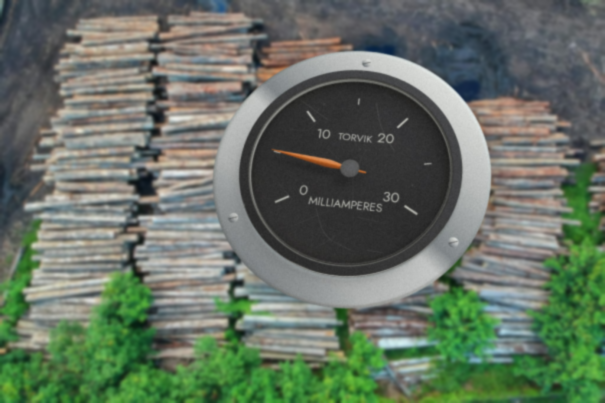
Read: 5 mA
